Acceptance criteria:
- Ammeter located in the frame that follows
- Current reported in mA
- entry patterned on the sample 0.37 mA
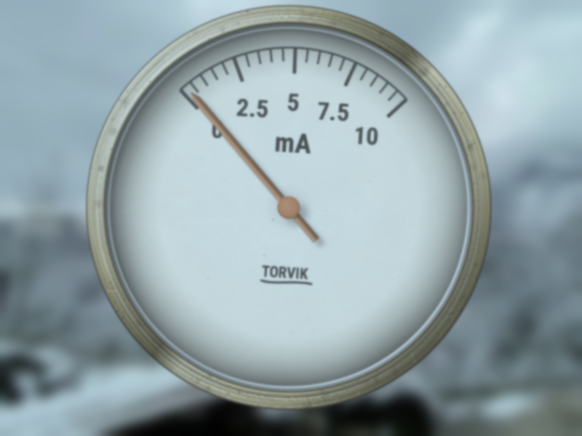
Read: 0.25 mA
